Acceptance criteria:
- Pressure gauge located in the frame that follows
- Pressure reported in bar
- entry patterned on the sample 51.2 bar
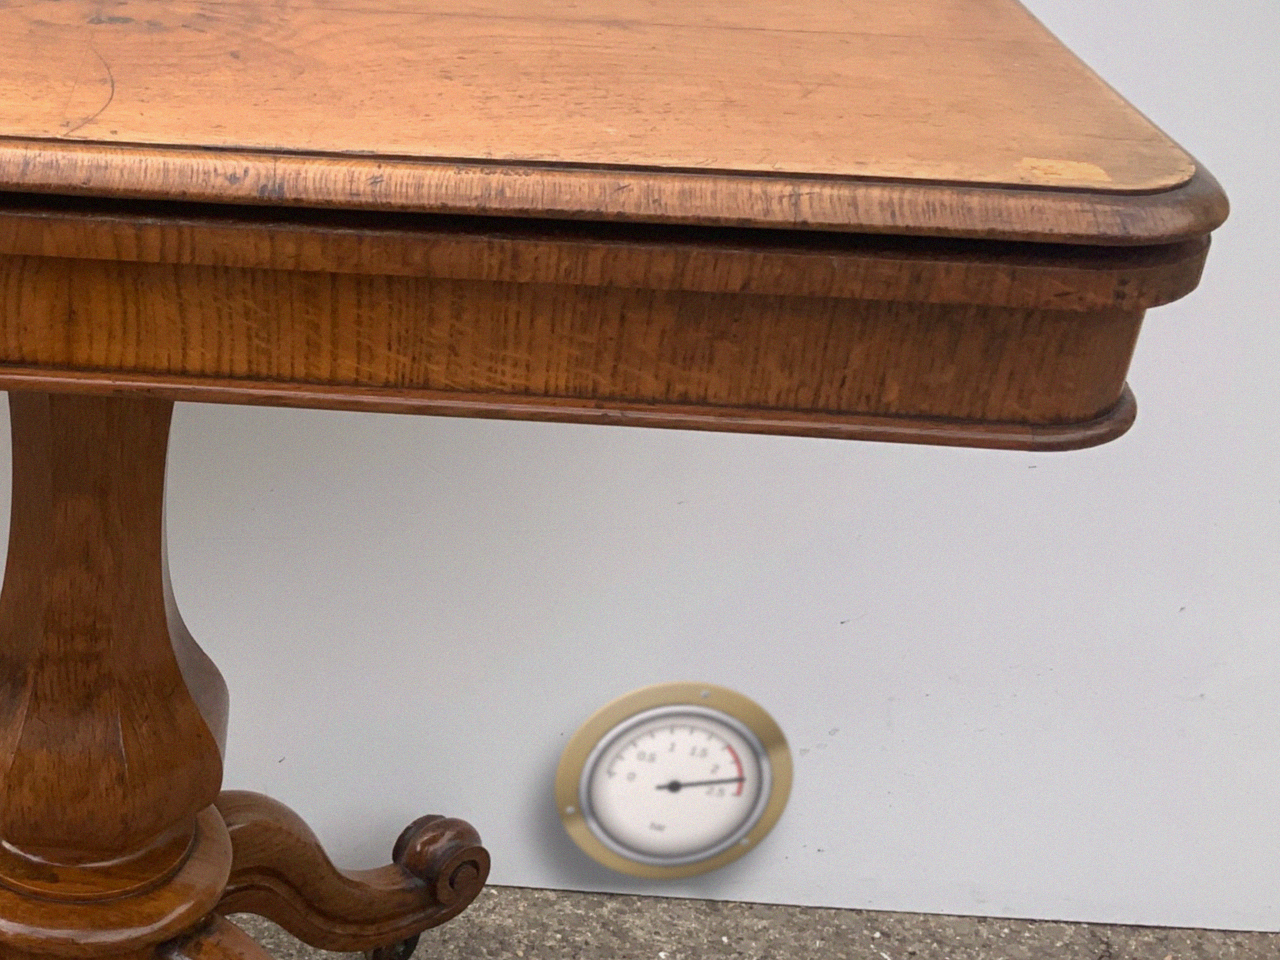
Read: 2.25 bar
